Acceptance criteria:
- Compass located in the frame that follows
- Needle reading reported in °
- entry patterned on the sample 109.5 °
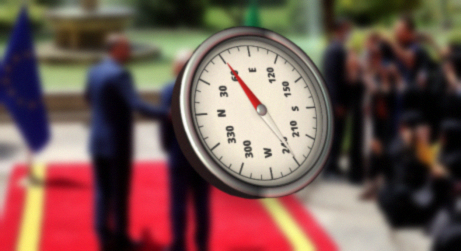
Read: 60 °
